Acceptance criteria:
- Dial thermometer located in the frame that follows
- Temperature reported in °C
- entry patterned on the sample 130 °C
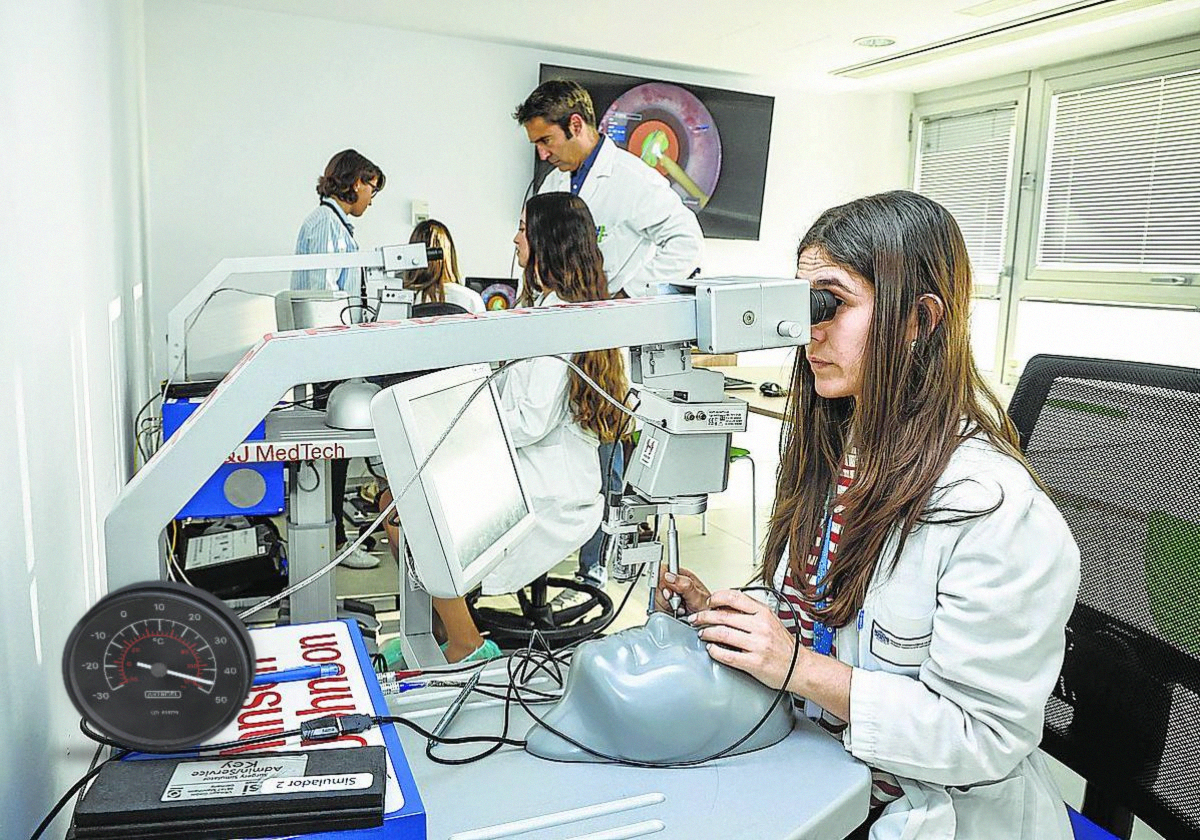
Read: 45 °C
